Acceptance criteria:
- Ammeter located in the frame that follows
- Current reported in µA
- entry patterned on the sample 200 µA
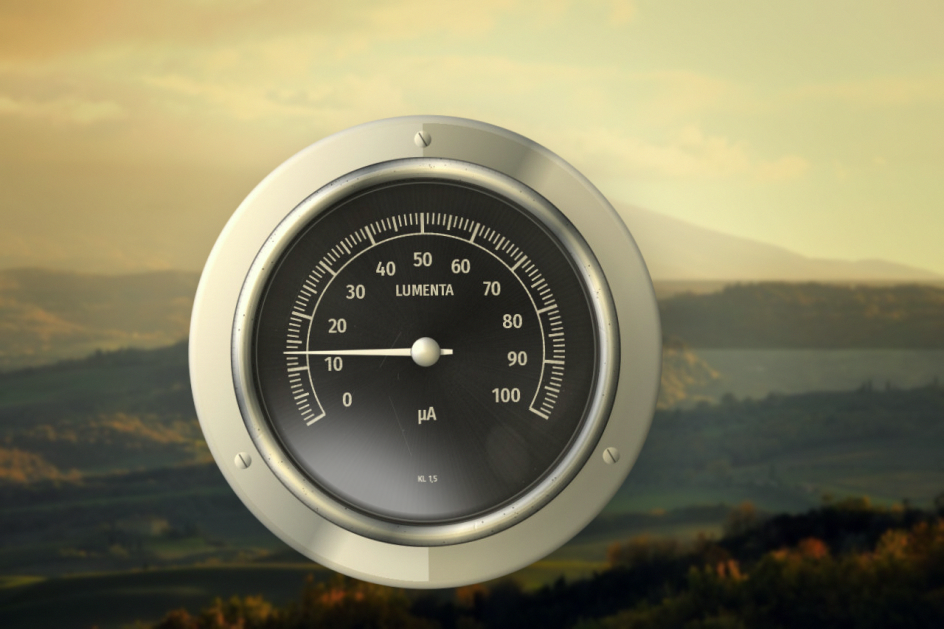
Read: 13 µA
